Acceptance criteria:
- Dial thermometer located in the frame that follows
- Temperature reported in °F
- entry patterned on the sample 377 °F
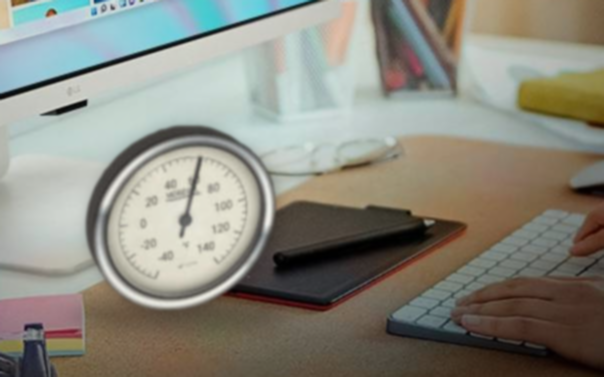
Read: 60 °F
